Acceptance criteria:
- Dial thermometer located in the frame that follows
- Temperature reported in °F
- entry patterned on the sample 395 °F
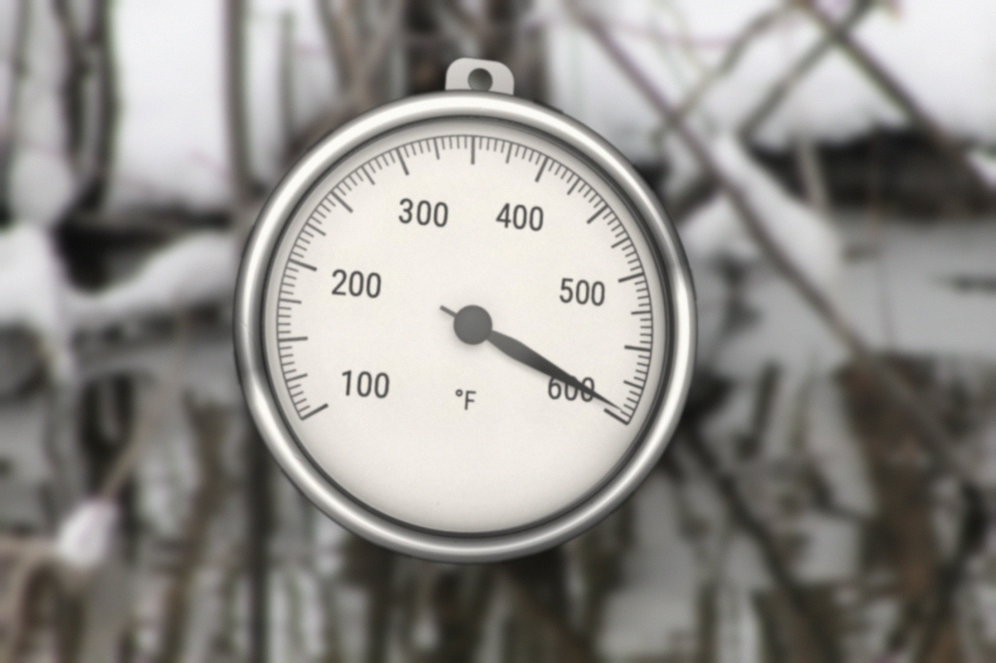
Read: 595 °F
